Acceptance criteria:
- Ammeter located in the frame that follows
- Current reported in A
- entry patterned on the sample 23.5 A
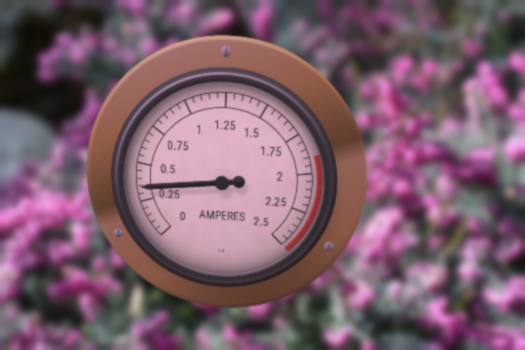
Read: 0.35 A
